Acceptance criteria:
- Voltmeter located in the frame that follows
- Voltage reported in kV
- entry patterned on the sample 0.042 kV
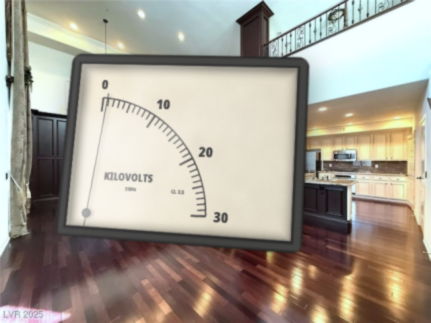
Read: 1 kV
